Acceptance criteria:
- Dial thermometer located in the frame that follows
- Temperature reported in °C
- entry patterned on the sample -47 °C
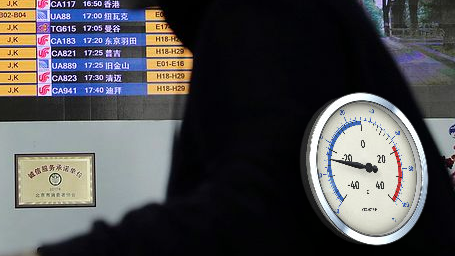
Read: -24 °C
